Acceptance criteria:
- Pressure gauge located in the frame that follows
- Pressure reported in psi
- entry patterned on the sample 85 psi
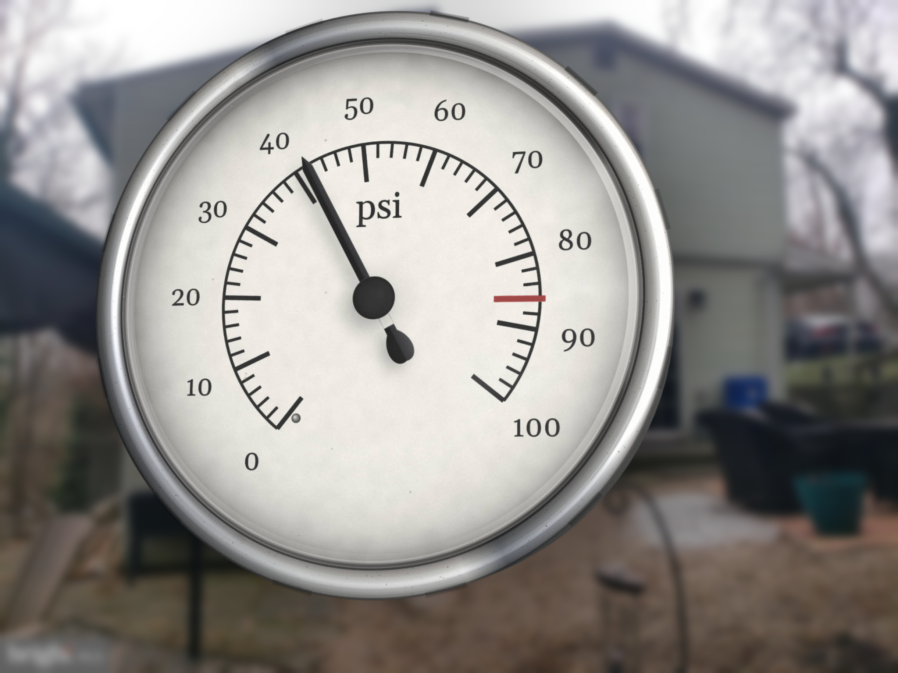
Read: 42 psi
